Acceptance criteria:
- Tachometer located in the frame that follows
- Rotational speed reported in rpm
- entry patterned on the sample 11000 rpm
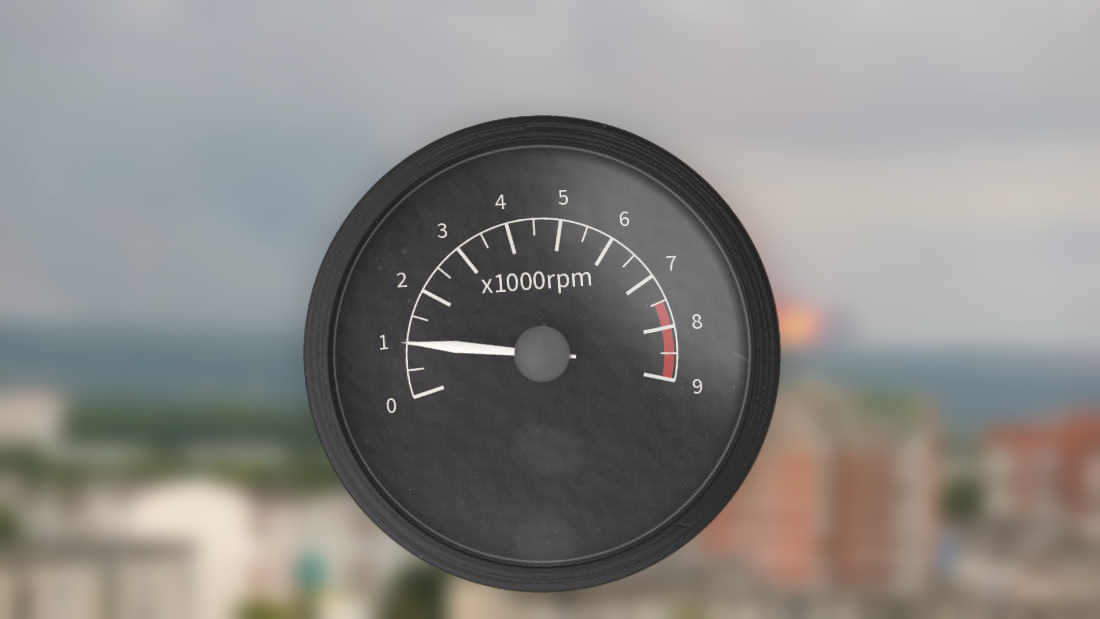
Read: 1000 rpm
